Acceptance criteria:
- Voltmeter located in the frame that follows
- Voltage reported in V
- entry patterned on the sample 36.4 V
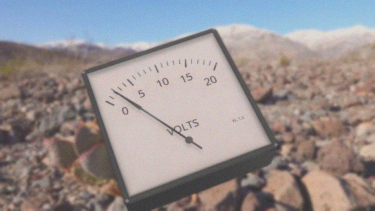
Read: 2 V
